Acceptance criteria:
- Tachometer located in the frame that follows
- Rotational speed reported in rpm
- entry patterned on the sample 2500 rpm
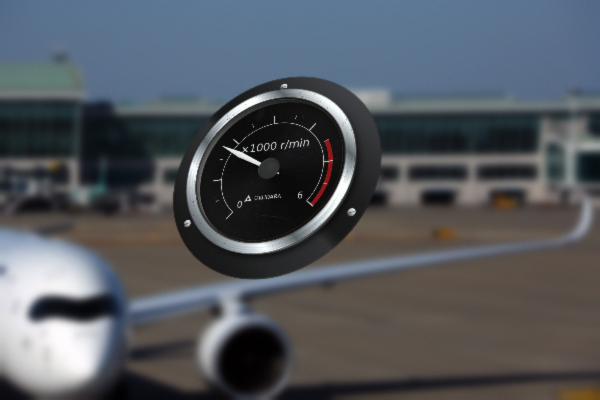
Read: 1750 rpm
